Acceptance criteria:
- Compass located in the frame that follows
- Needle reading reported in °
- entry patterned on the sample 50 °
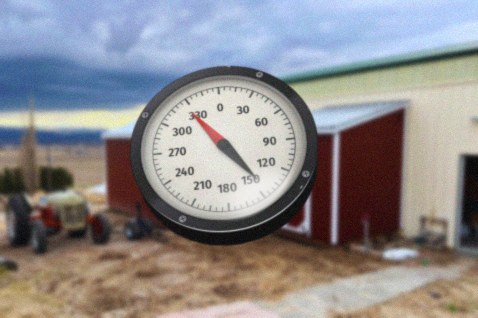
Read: 325 °
